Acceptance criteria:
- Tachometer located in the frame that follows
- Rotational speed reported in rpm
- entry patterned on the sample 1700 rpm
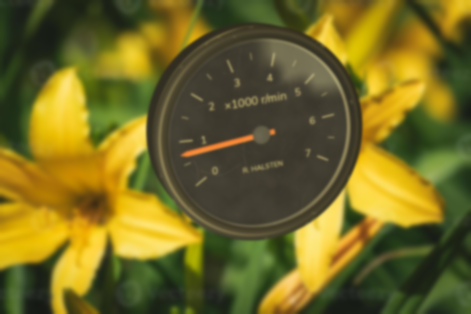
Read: 750 rpm
